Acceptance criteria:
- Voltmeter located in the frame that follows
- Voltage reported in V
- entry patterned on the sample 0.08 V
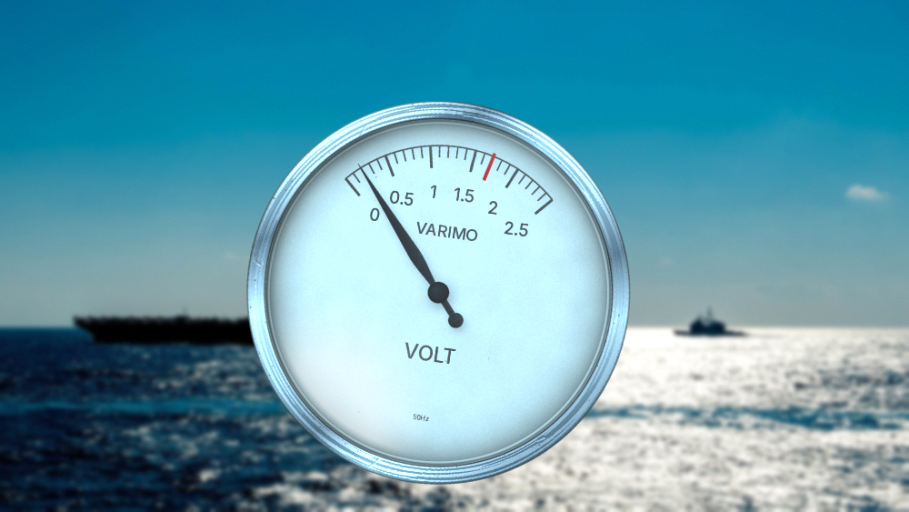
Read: 0.2 V
